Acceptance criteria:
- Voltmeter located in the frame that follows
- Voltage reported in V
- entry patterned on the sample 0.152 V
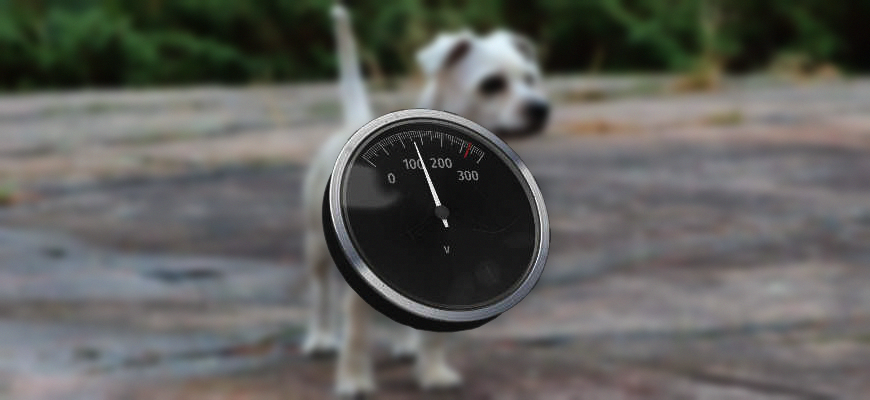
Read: 125 V
